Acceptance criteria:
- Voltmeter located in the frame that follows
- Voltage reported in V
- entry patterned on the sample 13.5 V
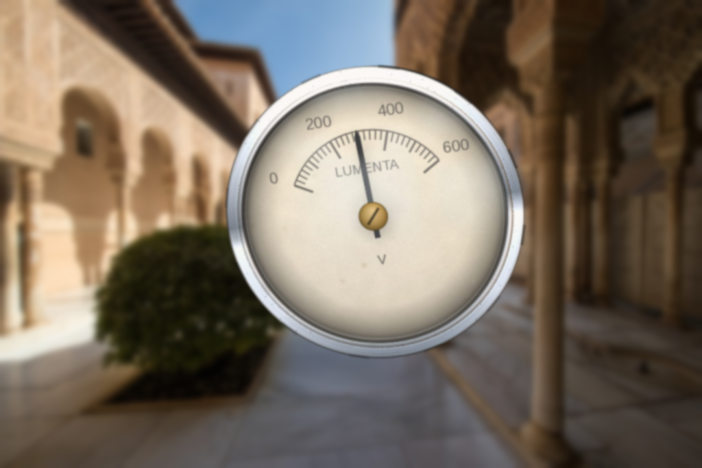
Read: 300 V
